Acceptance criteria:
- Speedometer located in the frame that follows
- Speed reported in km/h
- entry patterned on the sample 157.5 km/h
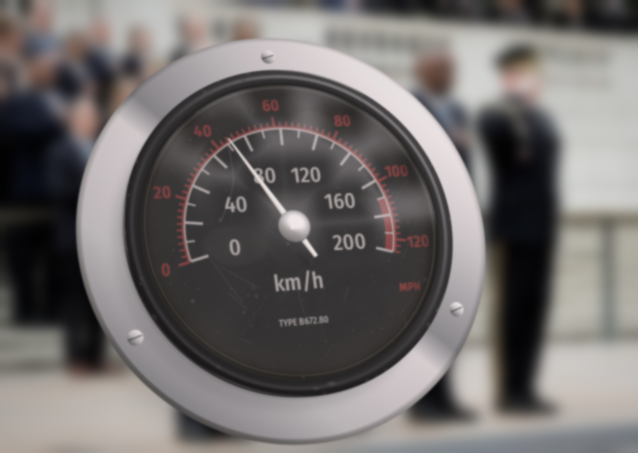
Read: 70 km/h
